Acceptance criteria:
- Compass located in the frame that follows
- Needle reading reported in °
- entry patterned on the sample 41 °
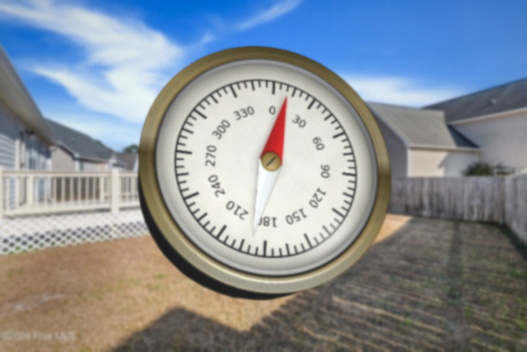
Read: 10 °
